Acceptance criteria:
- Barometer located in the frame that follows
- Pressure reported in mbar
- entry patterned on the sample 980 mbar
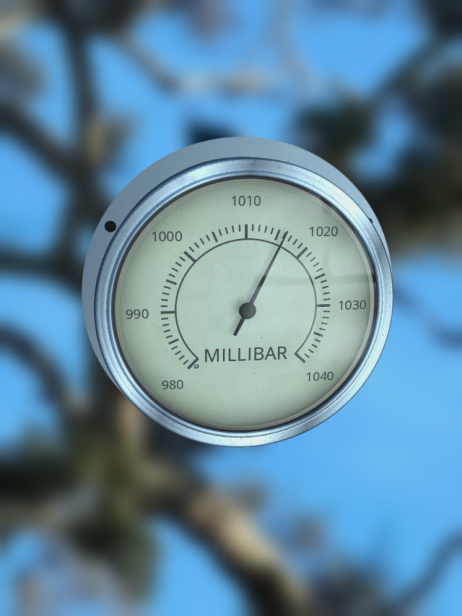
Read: 1016 mbar
